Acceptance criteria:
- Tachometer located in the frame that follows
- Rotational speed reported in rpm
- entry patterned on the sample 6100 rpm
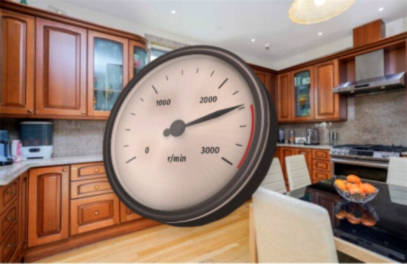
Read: 2400 rpm
